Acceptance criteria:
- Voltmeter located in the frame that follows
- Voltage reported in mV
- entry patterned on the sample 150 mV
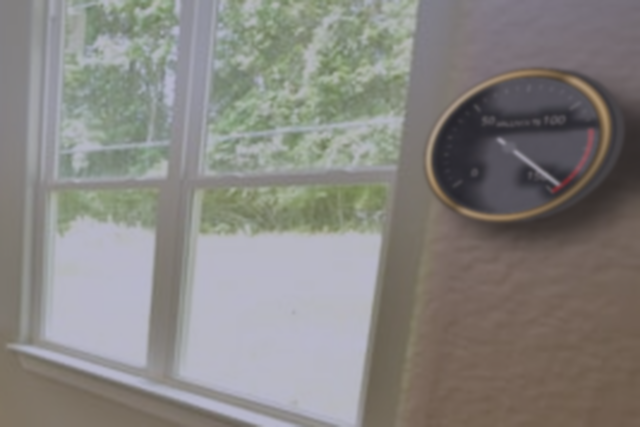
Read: 145 mV
